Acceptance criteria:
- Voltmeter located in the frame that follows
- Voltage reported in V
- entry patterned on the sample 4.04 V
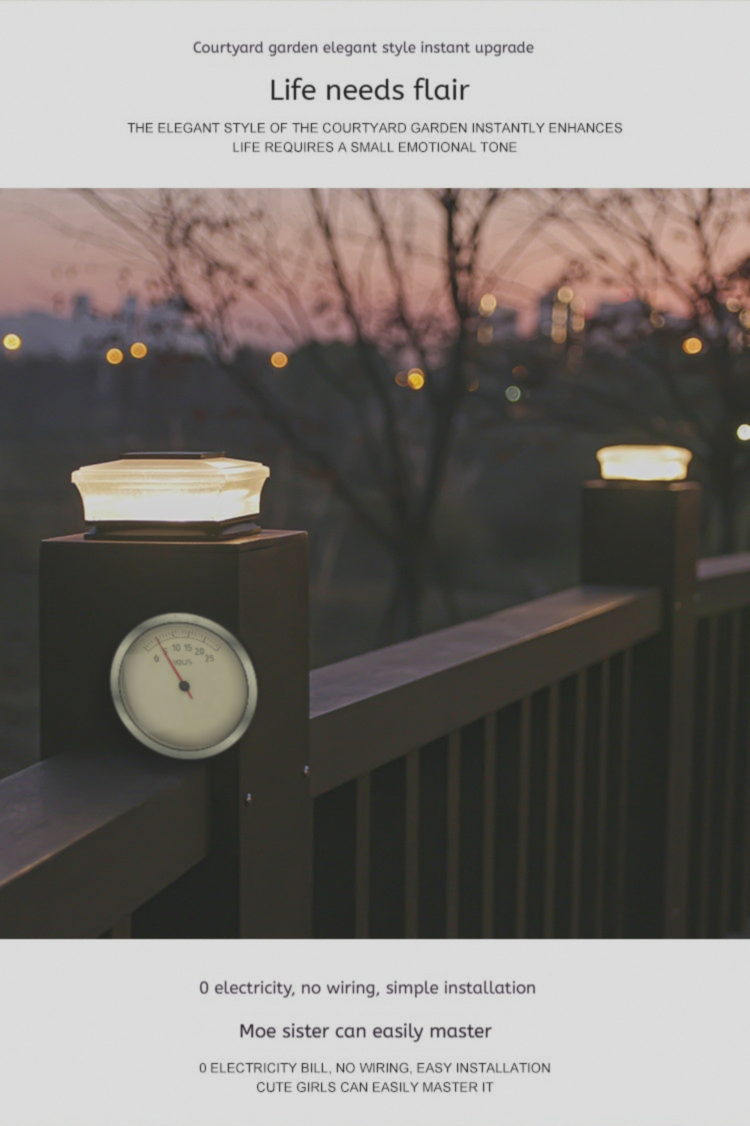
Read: 5 V
